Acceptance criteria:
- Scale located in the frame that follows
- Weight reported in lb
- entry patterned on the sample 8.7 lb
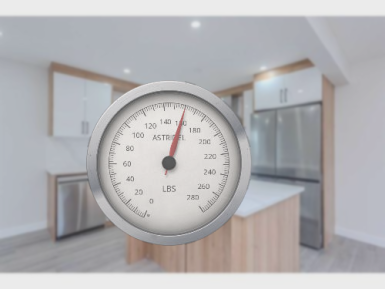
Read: 160 lb
